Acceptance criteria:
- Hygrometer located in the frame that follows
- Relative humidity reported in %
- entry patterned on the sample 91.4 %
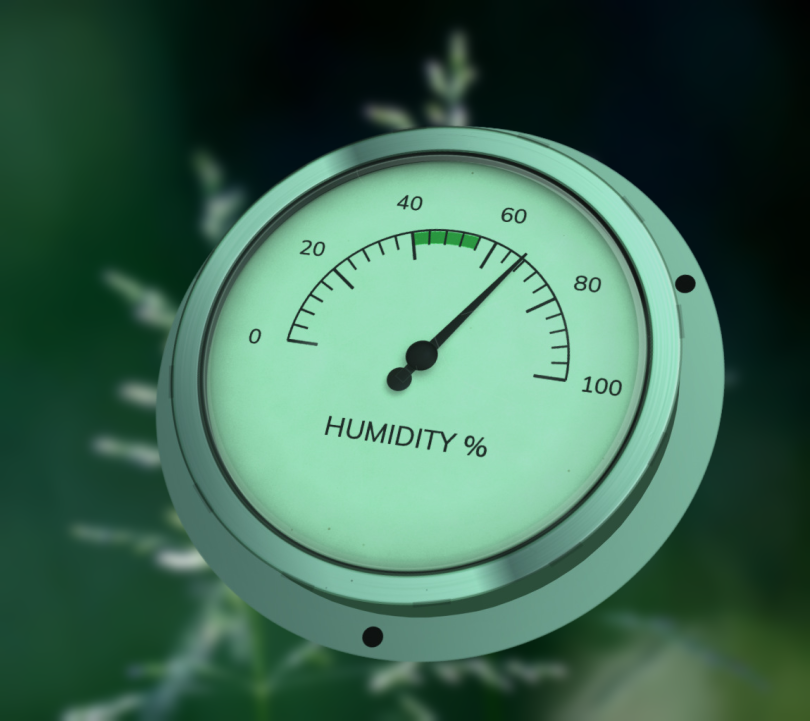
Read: 68 %
